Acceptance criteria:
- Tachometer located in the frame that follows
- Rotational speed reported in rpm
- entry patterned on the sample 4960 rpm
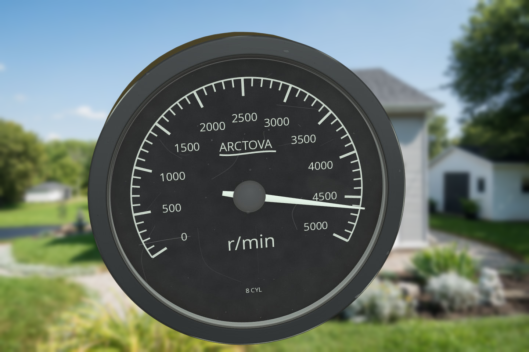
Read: 4600 rpm
